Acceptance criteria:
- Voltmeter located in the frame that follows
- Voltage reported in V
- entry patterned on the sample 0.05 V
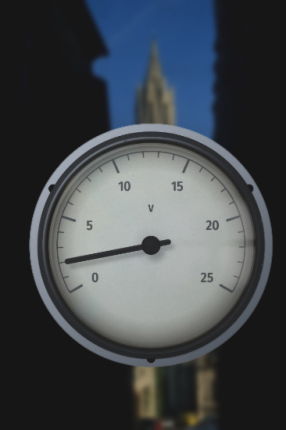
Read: 2 V
